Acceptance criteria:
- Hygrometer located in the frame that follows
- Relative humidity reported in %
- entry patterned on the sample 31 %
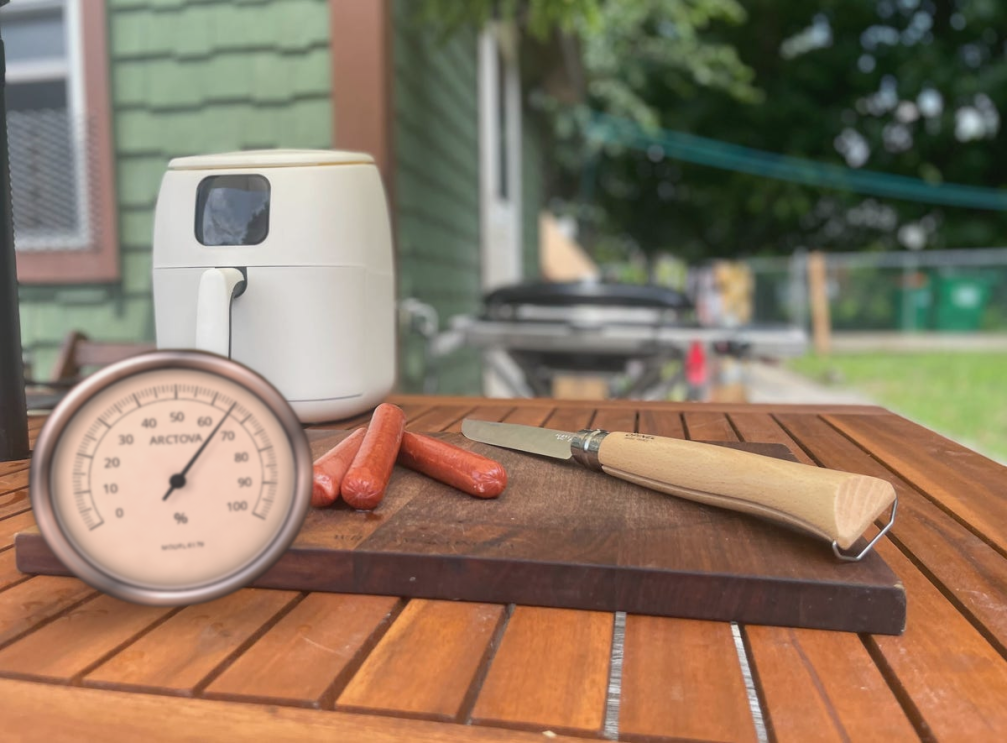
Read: 65 %
